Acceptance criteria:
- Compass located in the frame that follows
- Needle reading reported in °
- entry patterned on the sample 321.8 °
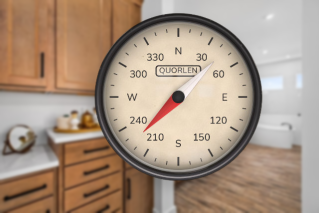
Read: 225 °
